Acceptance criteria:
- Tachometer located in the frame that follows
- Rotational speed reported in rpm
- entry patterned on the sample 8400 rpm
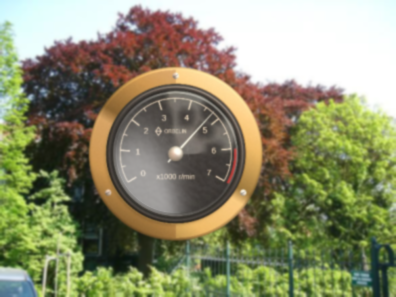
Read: 4750 rpm
